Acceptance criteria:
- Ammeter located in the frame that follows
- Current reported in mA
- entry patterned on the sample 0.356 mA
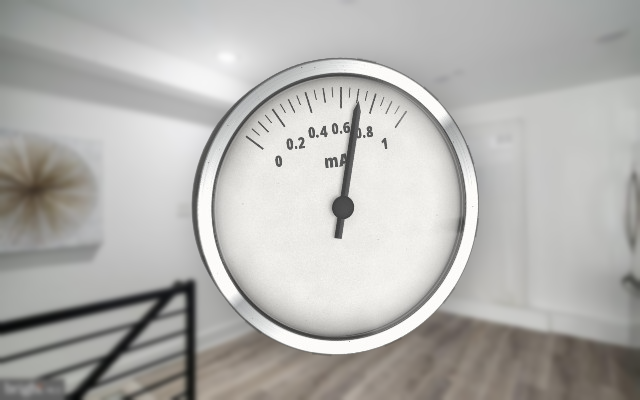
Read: 0.7 mA
